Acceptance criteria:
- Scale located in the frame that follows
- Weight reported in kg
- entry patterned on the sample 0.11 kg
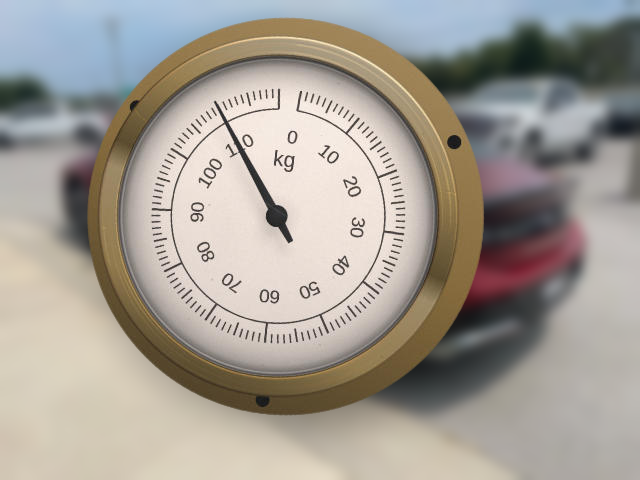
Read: 110 kg
